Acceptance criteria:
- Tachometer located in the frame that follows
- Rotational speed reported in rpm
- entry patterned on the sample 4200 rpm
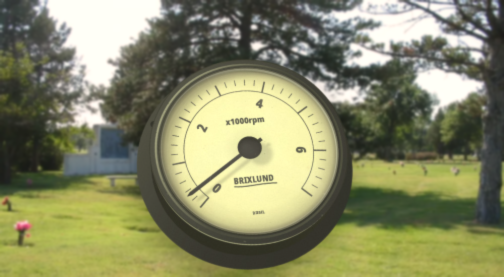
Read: 300 rpm
